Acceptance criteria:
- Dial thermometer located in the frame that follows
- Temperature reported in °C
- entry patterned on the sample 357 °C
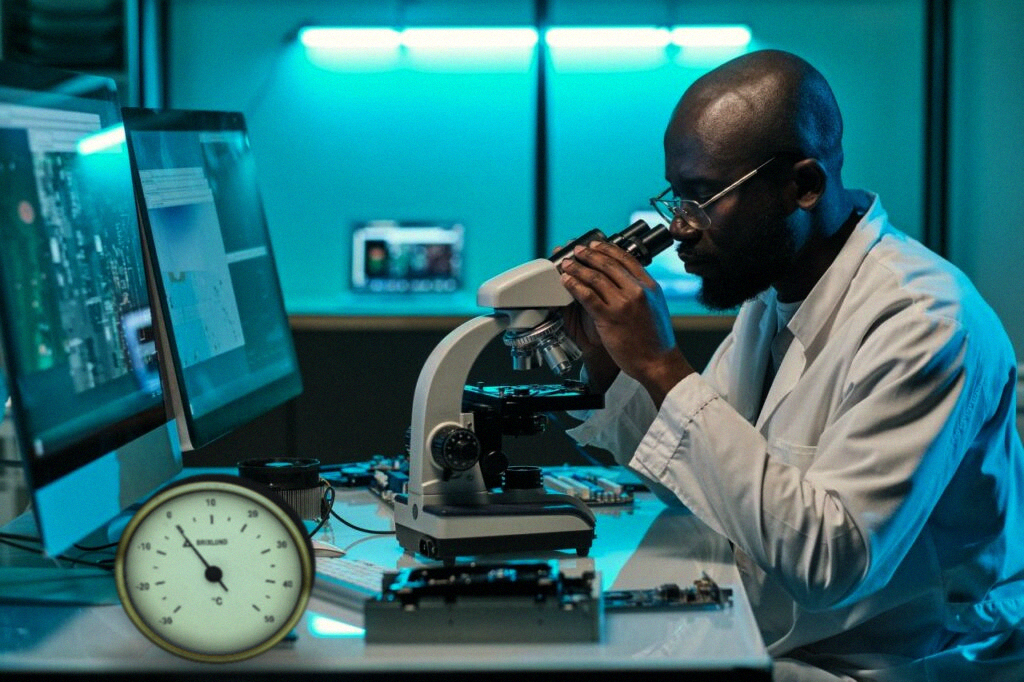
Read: 0 °C
